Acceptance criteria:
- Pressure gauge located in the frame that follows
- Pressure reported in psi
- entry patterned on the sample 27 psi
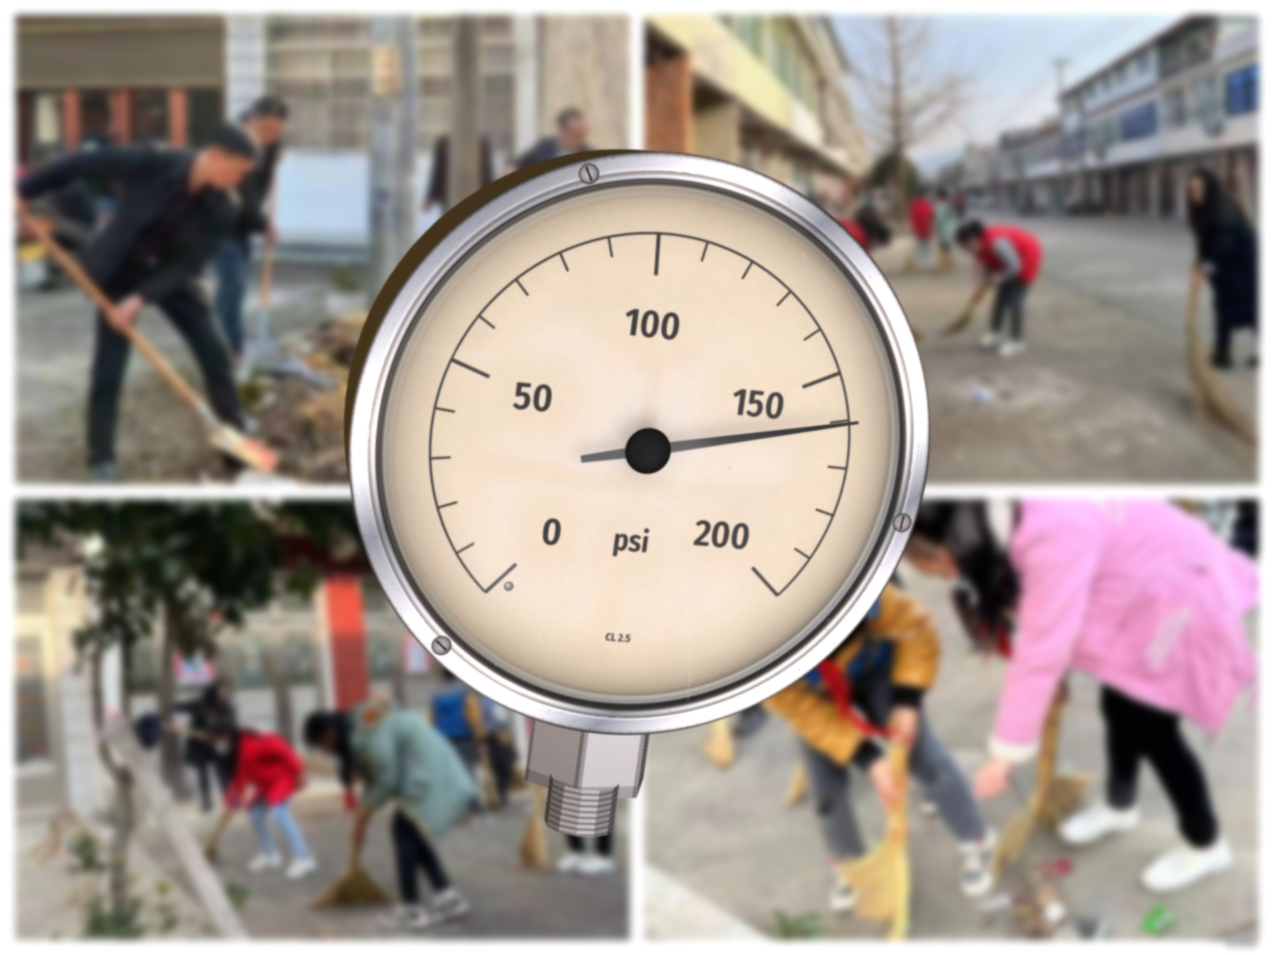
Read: 160 psi
